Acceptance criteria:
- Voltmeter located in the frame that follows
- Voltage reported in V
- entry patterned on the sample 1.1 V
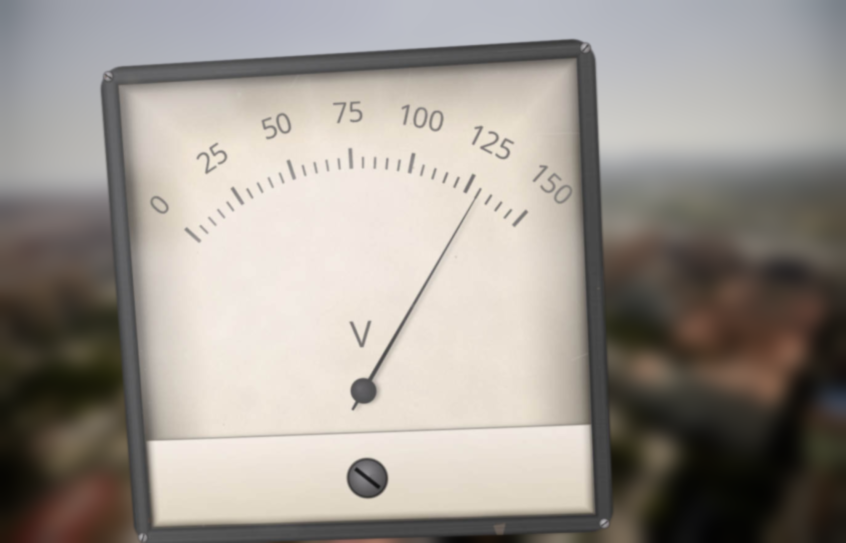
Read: 130 V
